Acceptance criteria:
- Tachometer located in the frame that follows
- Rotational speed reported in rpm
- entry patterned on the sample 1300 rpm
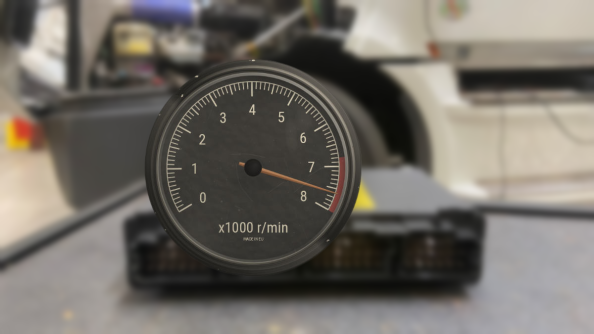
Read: 7600 rpm
